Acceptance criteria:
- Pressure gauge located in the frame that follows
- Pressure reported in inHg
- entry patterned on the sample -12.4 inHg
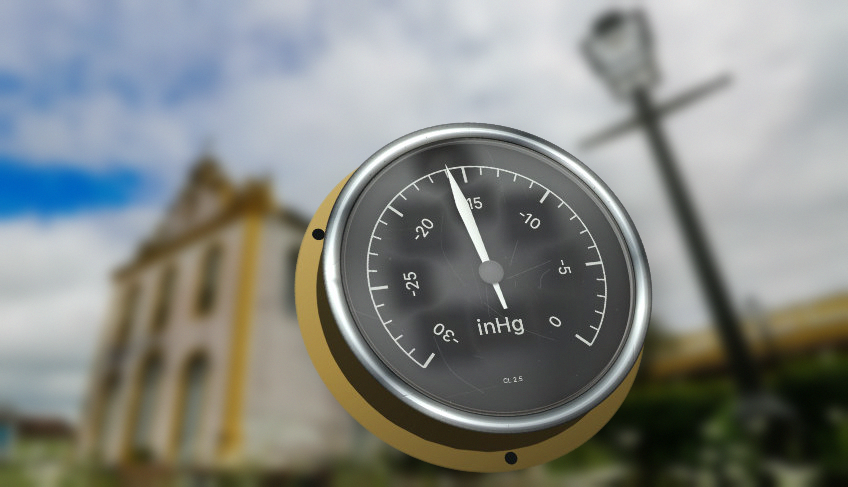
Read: -16 inHg
